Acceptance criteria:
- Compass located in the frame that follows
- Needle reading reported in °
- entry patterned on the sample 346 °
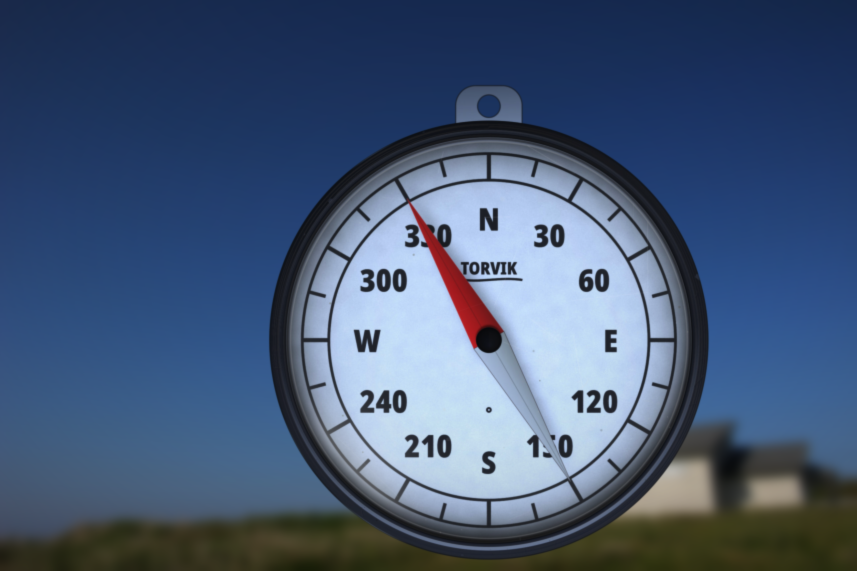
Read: 330 °
